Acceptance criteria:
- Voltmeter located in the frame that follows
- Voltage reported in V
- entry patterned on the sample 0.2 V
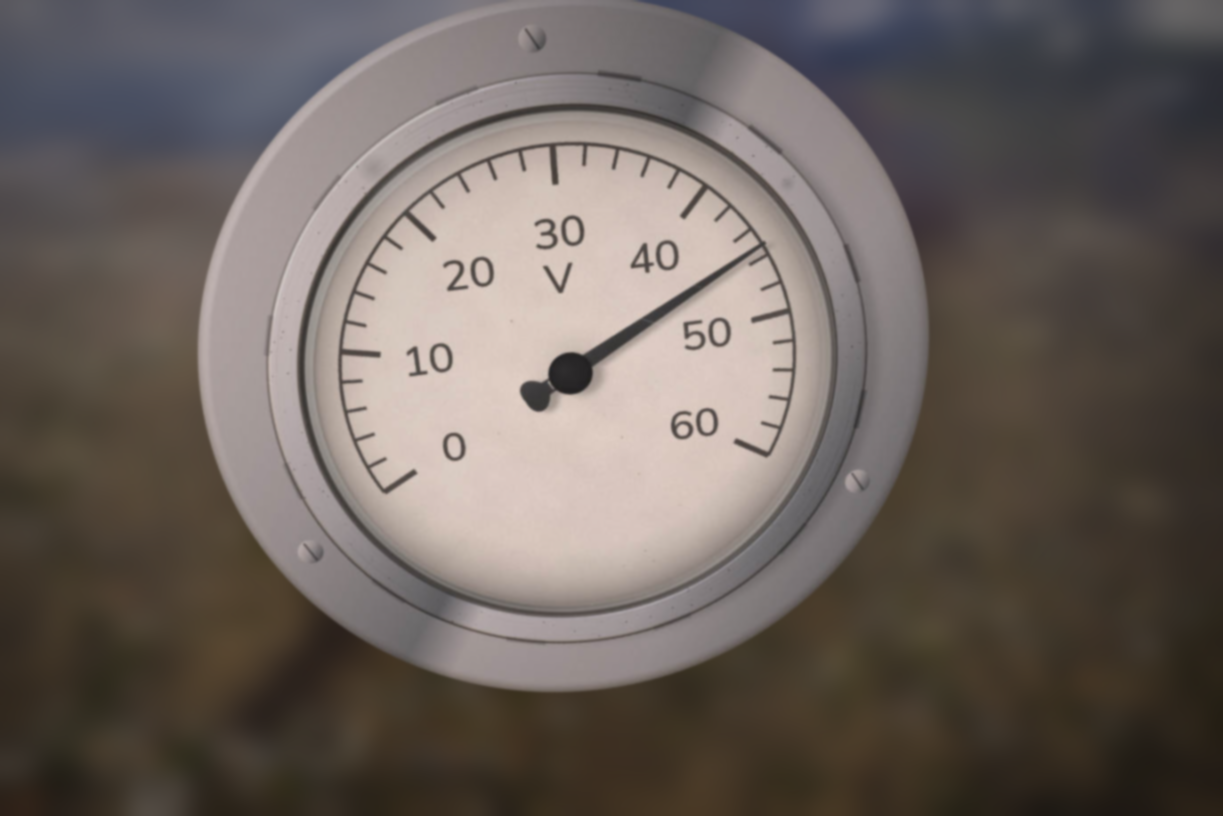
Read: 45 V
